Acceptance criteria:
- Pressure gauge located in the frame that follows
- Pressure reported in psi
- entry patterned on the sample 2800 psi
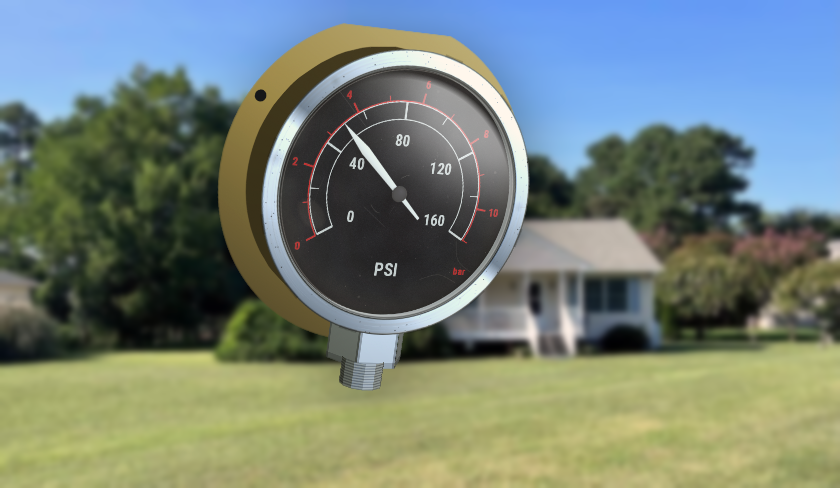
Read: 50 psi
